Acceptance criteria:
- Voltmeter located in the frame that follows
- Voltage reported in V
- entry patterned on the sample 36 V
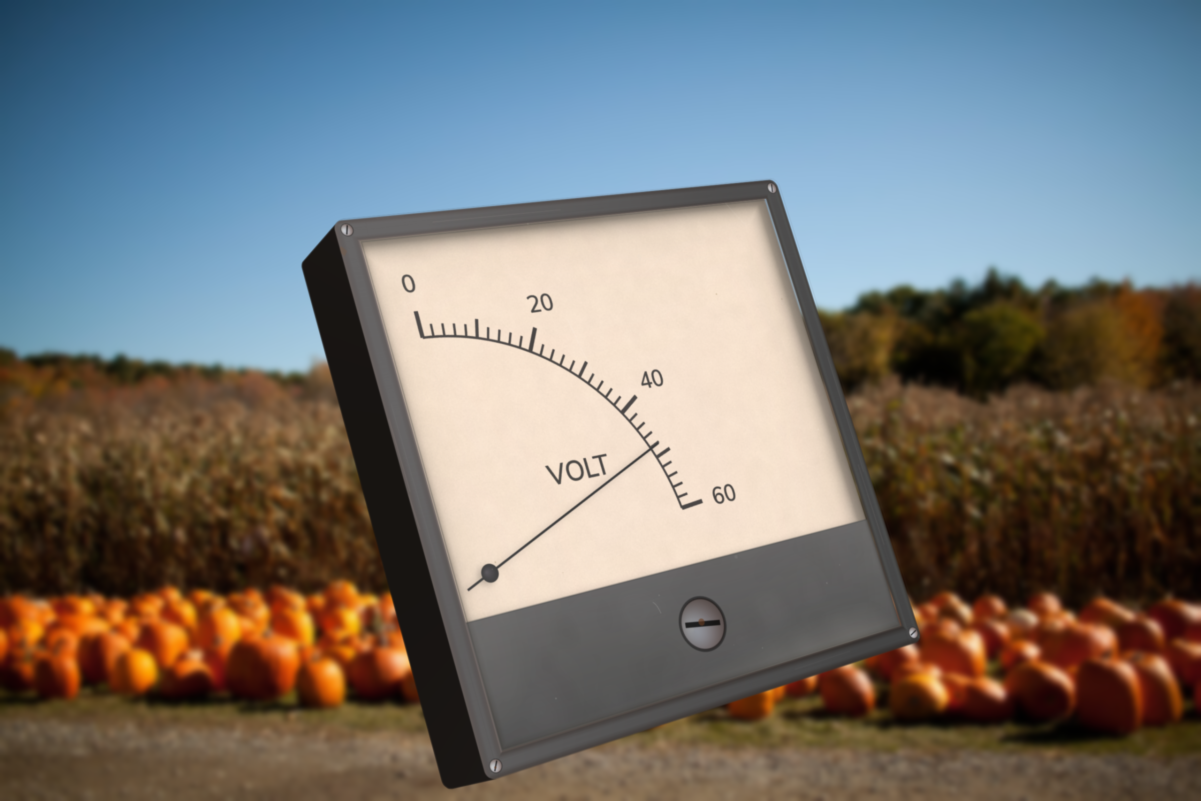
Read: 48 V
